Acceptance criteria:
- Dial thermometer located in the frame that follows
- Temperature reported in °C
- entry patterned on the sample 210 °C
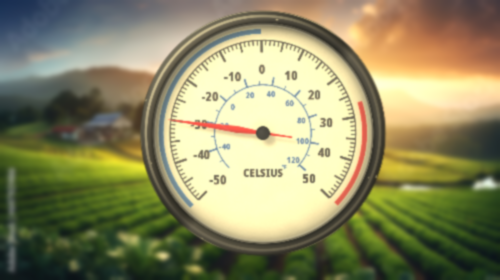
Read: -30 °C
